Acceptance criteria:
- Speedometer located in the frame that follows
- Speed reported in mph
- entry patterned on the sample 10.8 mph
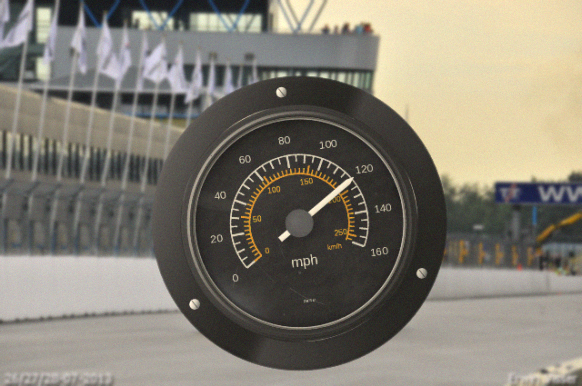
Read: 120 mph
